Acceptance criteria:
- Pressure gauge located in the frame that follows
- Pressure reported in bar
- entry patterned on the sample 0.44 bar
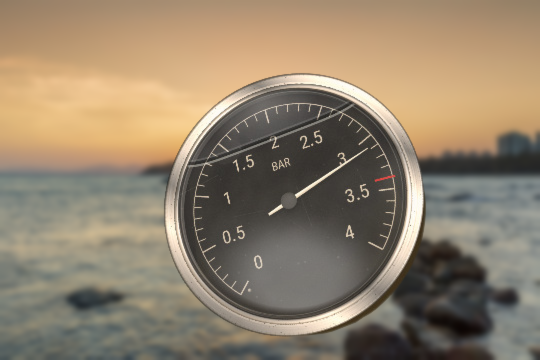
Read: 3.1 bar
